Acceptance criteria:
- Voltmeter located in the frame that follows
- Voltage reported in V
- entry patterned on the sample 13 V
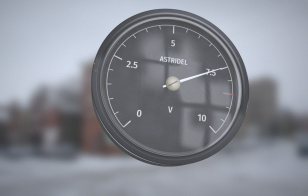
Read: 7.5 V
